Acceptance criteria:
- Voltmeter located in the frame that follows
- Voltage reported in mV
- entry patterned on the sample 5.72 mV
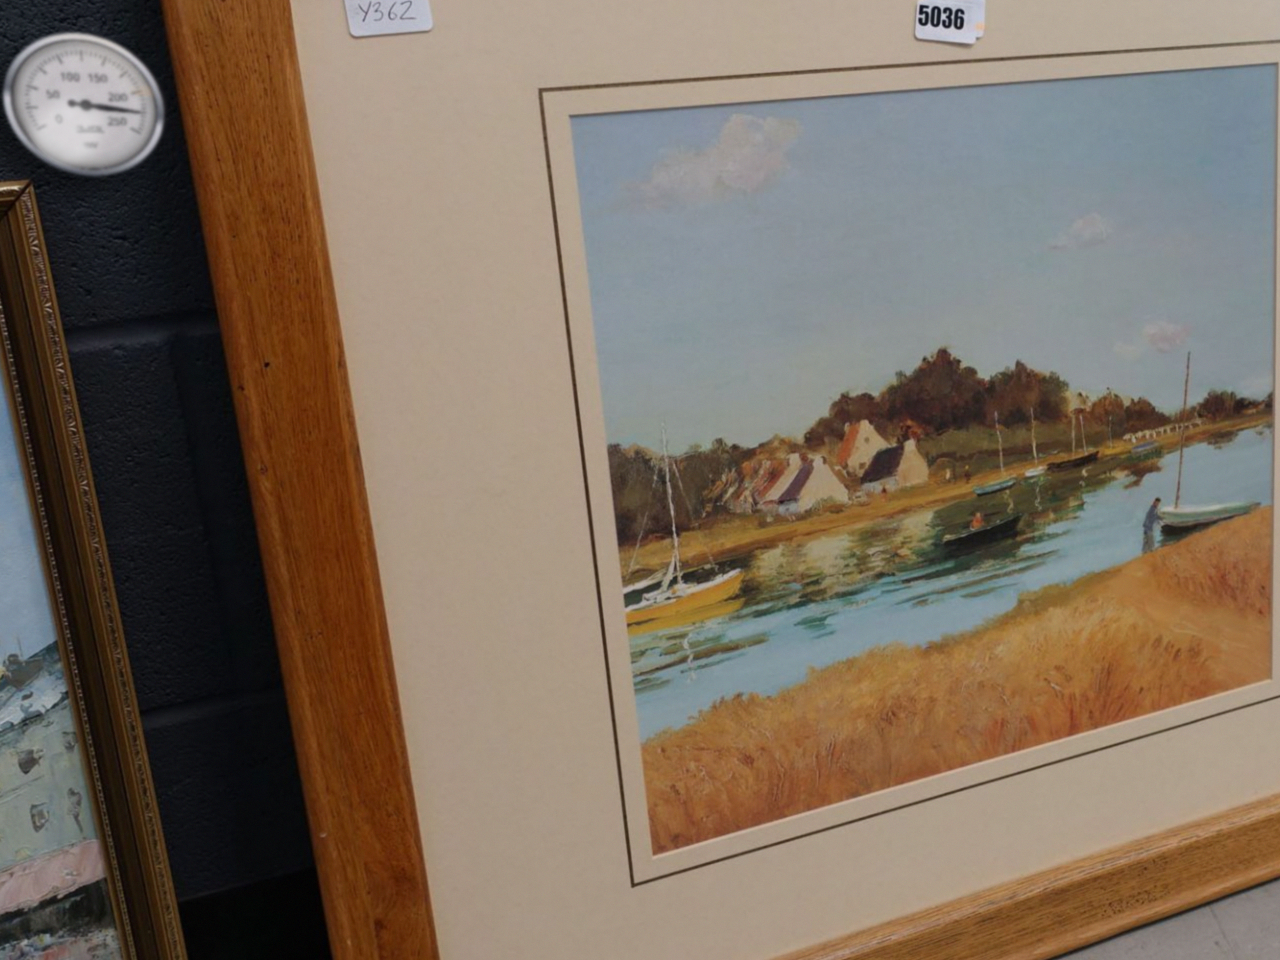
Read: 225 mV
